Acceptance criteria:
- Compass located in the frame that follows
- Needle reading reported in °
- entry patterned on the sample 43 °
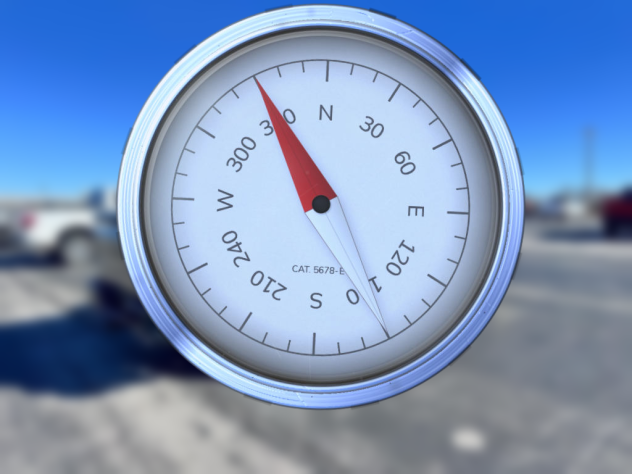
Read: 330 °
